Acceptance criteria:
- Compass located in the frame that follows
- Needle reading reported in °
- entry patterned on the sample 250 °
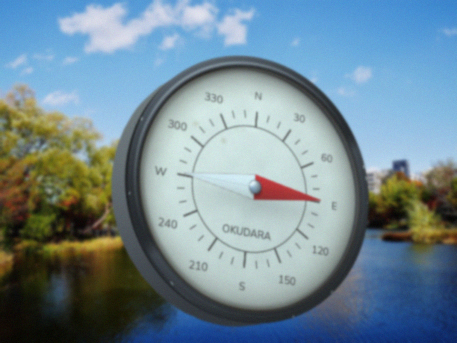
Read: 90 °
